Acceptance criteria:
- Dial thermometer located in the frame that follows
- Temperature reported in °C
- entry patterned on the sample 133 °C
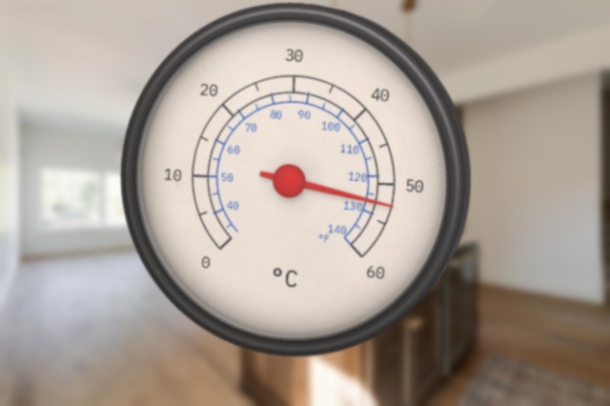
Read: 52.5 °C
